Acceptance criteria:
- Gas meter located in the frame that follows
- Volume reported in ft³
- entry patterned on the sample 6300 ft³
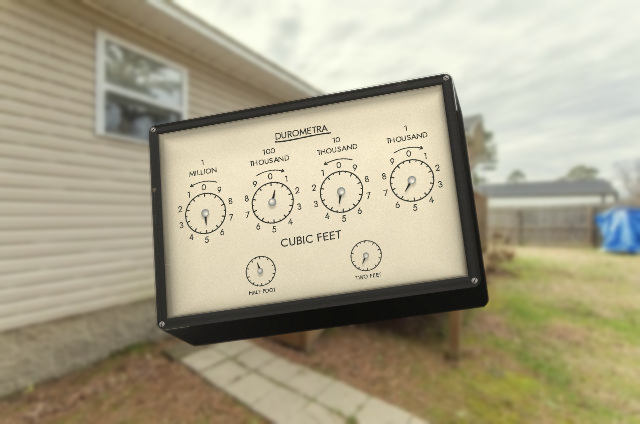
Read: 504600 ft³
